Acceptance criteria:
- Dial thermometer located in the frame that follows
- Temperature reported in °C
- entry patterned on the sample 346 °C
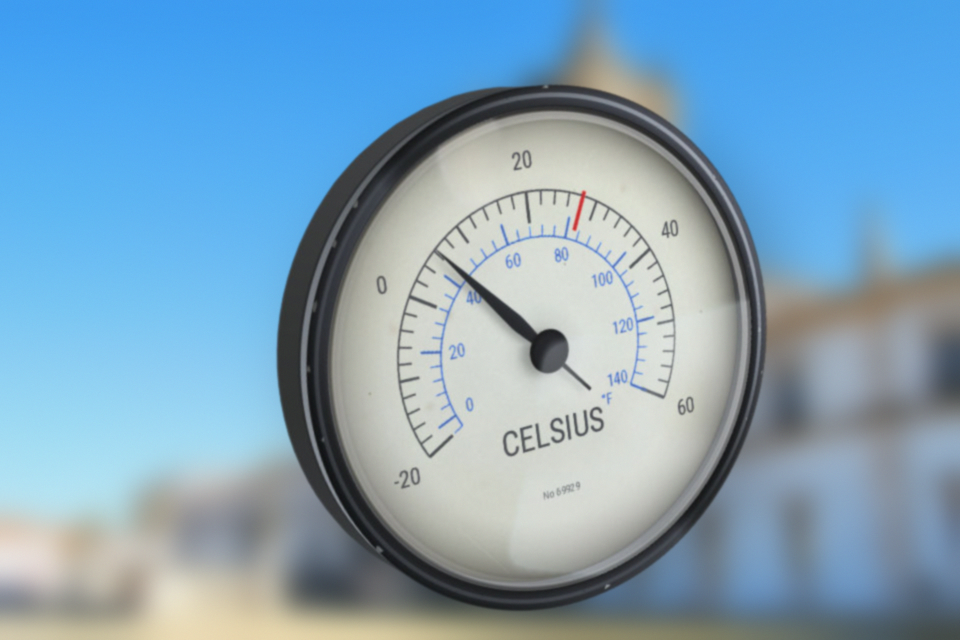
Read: 6 °C
